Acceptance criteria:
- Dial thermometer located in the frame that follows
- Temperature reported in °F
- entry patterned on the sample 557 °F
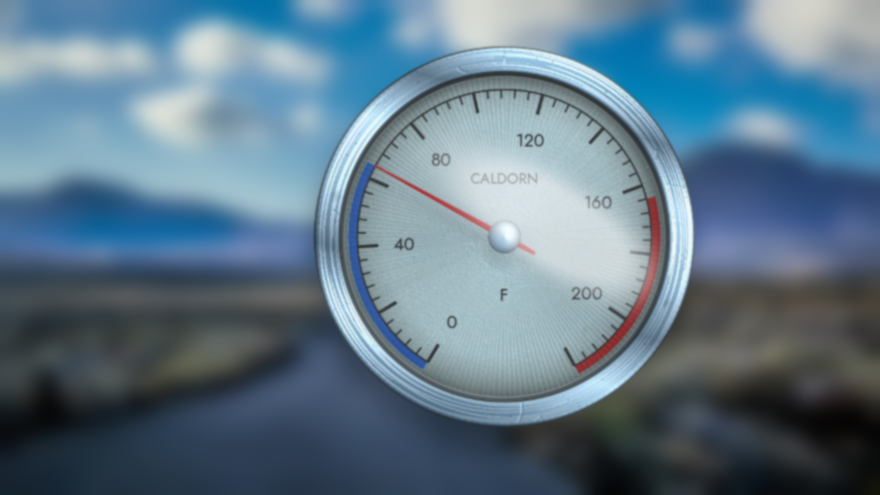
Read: 64 °F
